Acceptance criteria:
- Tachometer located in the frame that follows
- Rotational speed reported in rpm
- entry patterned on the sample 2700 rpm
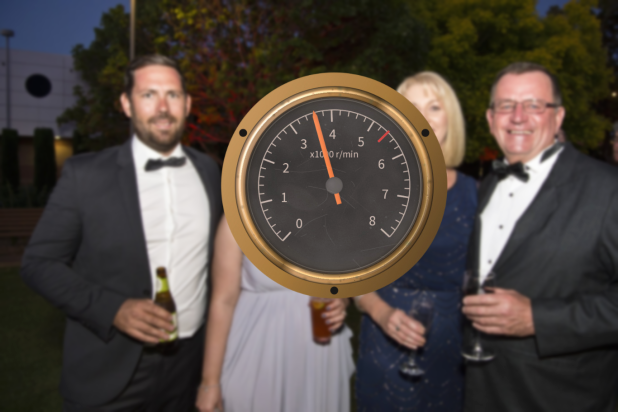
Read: 3600 rpm
